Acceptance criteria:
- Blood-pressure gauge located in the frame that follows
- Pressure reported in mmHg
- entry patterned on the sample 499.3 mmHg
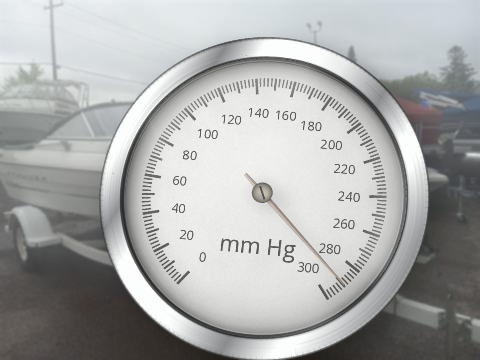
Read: 290 mmHg
